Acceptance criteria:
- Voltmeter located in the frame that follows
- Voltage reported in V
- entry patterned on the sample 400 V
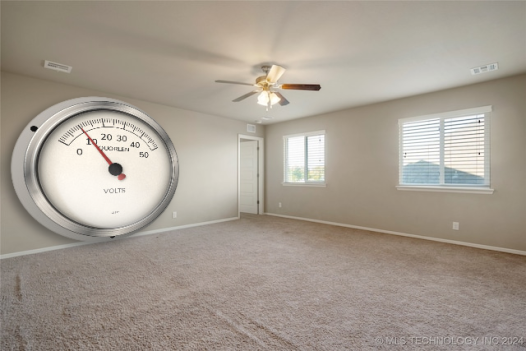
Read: 10 V
